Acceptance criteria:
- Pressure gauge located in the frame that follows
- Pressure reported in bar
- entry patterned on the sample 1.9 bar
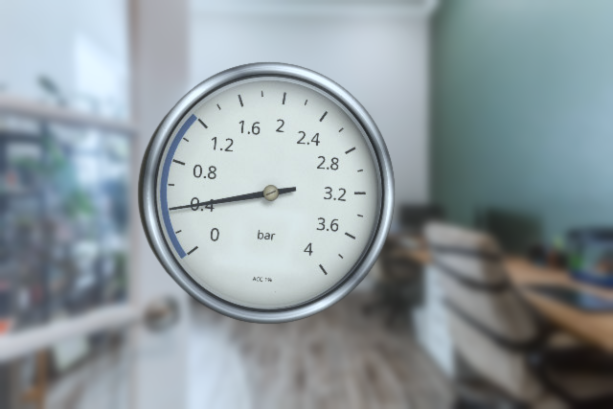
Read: 0.4 bar
